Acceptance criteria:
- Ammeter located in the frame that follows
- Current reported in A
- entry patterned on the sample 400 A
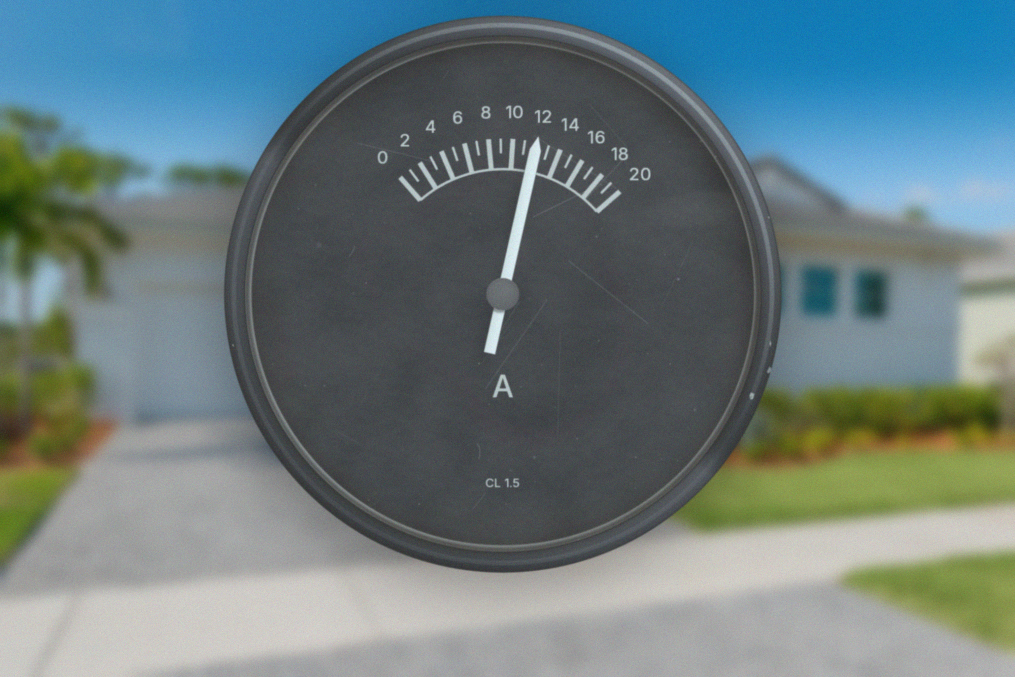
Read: 12 A
